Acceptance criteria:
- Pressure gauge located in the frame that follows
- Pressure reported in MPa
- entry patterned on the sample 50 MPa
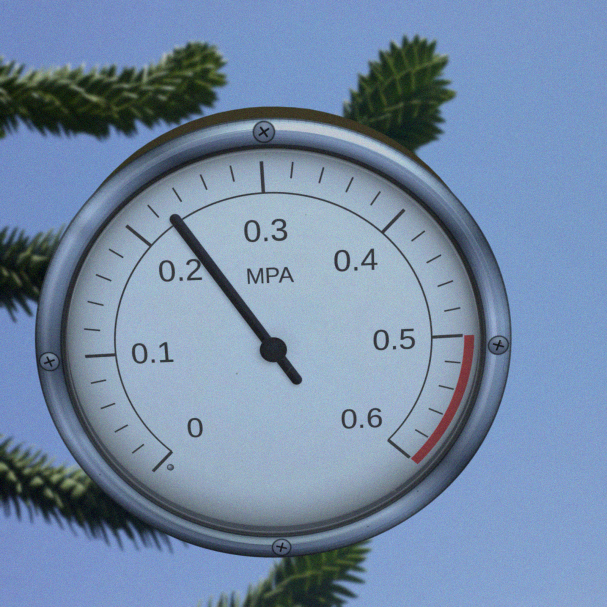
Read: 0.23 MPa
